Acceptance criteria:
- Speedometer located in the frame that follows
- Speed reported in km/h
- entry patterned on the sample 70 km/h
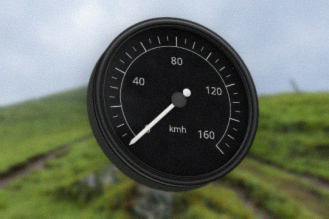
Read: 0 km/h
